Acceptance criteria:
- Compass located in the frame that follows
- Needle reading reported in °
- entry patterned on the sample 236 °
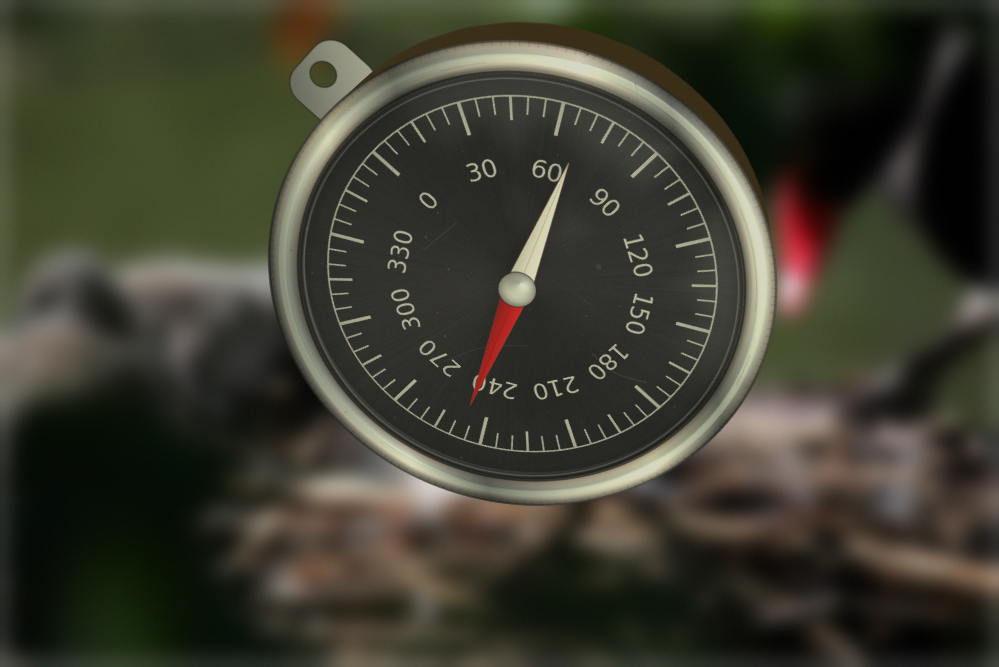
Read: 247.5 °
